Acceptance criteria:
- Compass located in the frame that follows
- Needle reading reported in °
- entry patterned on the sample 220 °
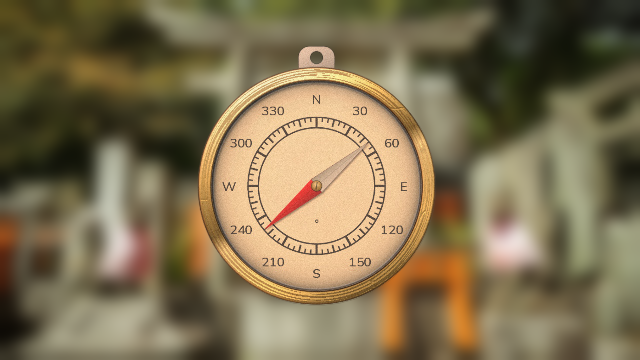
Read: 230 °
